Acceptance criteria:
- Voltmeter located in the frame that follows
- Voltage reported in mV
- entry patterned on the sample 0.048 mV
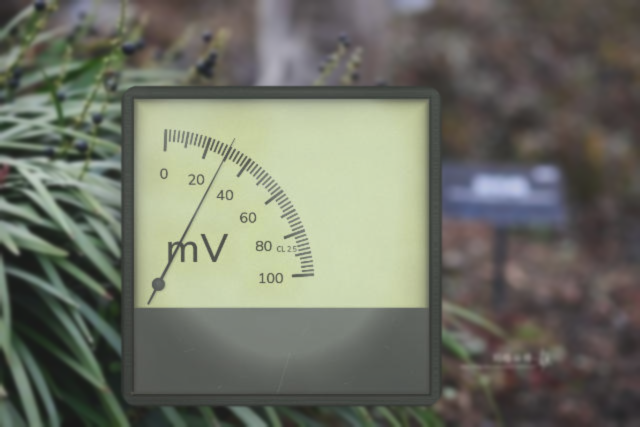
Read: 30 mV
